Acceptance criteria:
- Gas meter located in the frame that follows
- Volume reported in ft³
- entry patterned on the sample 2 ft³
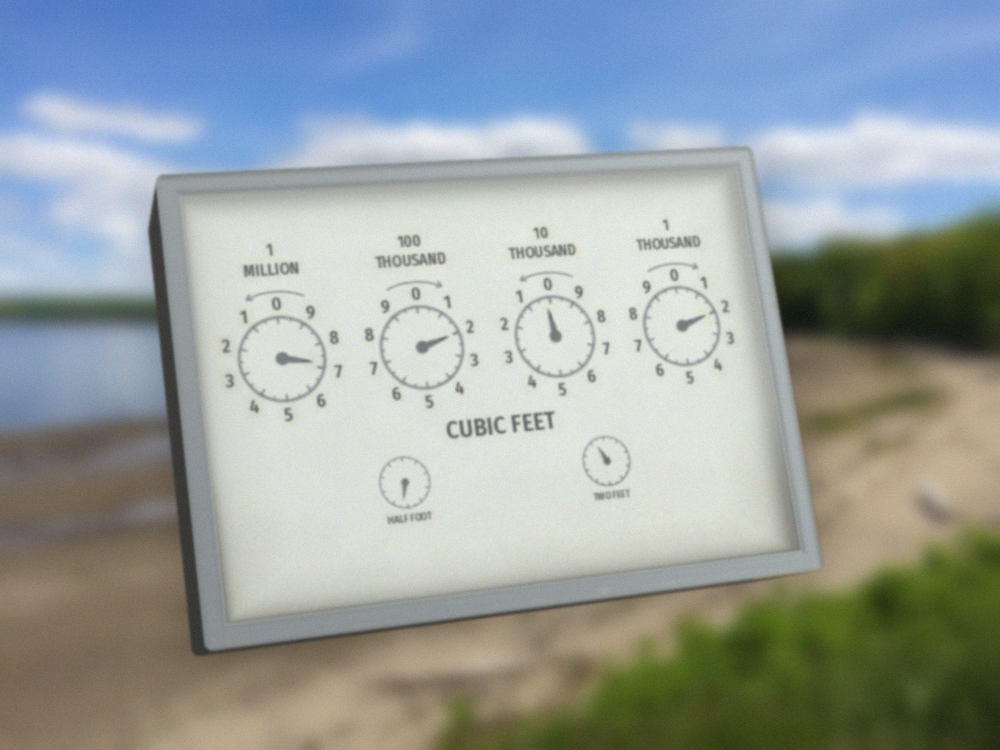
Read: 720200 ft³
